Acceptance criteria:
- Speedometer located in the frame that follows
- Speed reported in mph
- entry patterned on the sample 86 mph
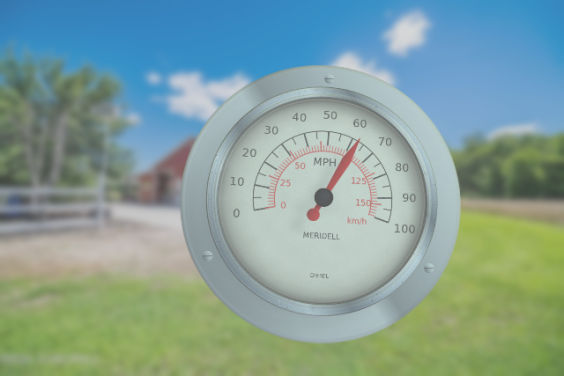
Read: 62.5 mph
